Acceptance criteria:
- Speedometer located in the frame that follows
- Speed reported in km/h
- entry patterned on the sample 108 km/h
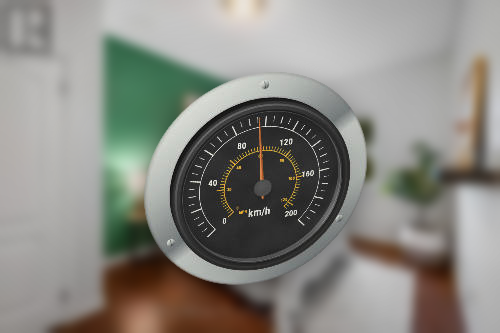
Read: 95 km/h
